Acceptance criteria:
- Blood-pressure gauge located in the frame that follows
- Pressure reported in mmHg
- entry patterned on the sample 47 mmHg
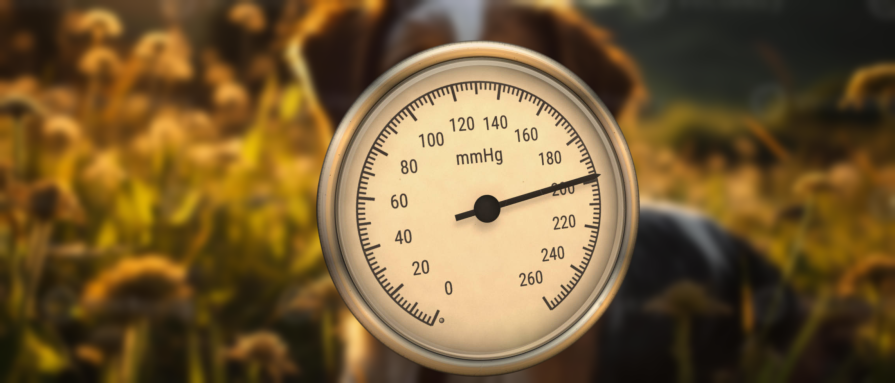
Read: 198 mmHg
